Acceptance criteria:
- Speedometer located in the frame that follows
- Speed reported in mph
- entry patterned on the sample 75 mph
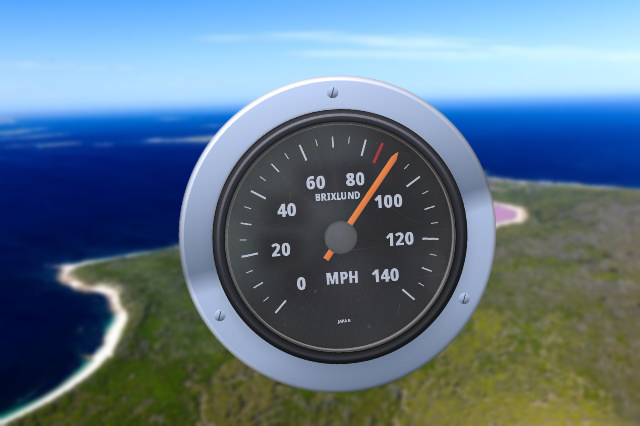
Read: 90 mph
